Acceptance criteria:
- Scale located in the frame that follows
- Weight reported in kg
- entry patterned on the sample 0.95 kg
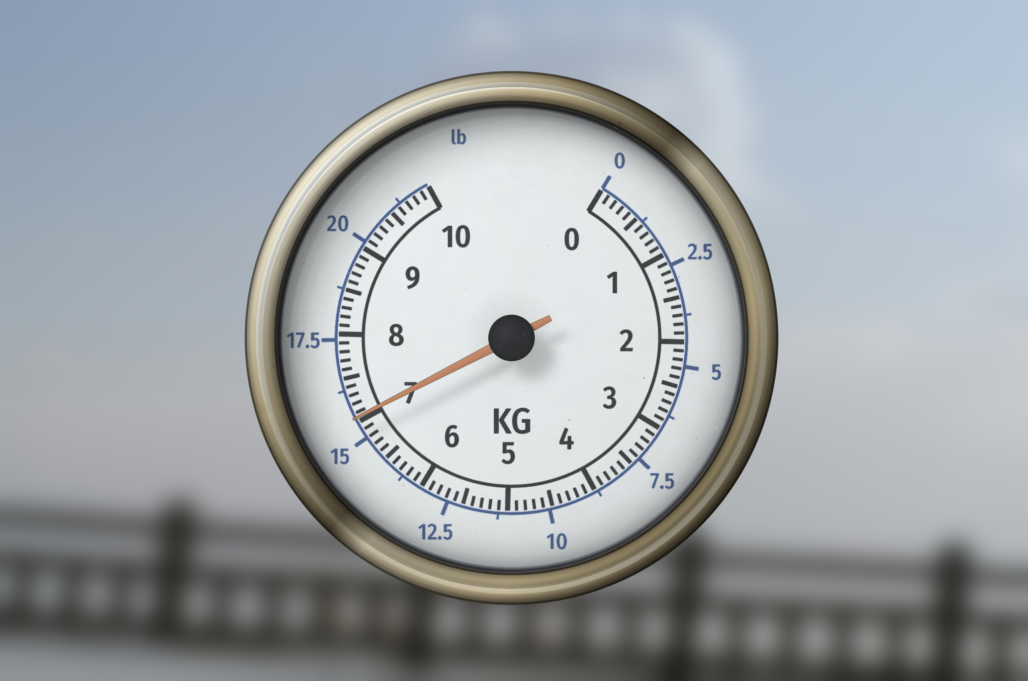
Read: 7.05 kg
